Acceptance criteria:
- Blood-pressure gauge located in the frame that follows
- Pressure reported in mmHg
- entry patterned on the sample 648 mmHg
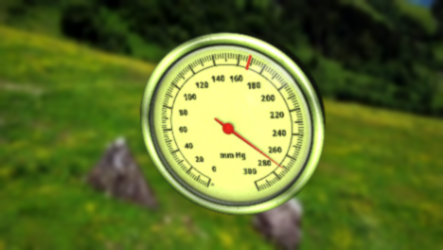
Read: 270 mmHg
